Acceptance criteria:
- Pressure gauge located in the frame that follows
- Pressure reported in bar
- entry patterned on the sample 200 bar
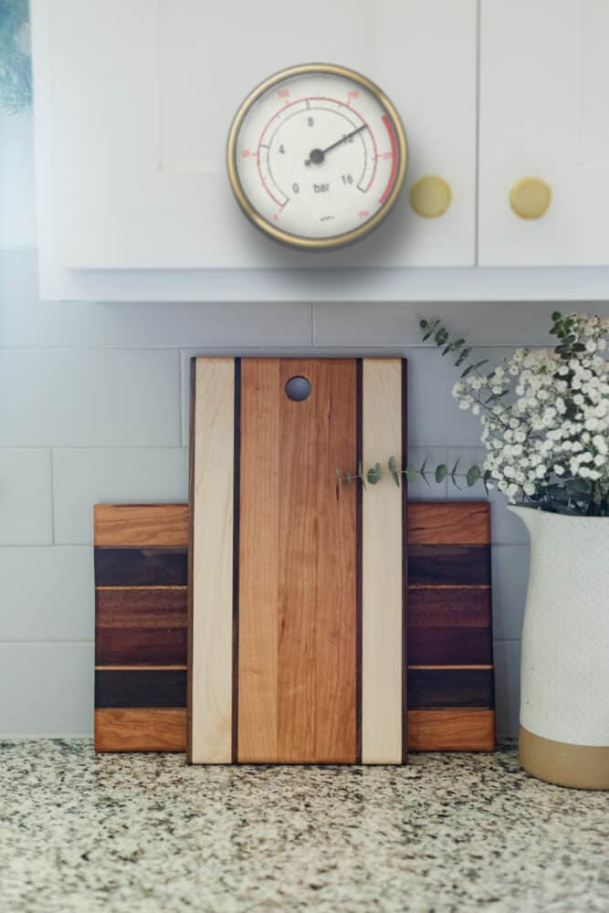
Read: 12 bar
